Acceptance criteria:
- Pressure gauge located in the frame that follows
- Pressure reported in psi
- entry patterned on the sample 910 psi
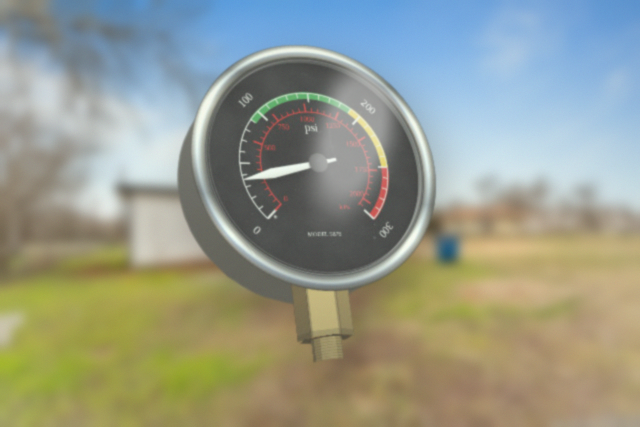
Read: 35 psi
